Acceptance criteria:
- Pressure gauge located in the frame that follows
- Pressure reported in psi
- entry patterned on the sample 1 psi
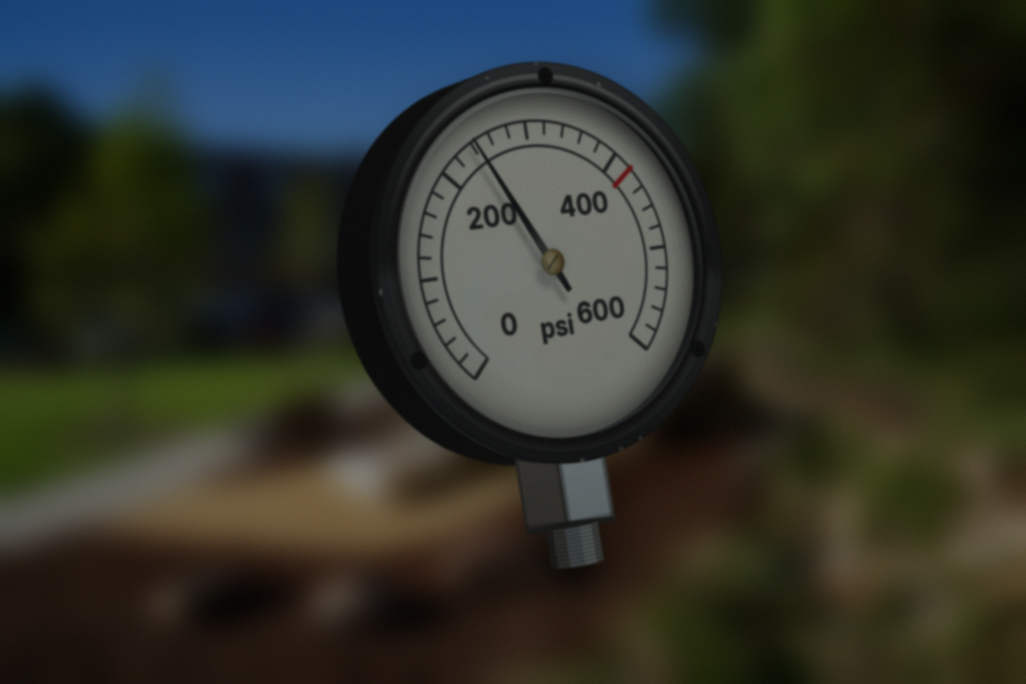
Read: 240 psi
